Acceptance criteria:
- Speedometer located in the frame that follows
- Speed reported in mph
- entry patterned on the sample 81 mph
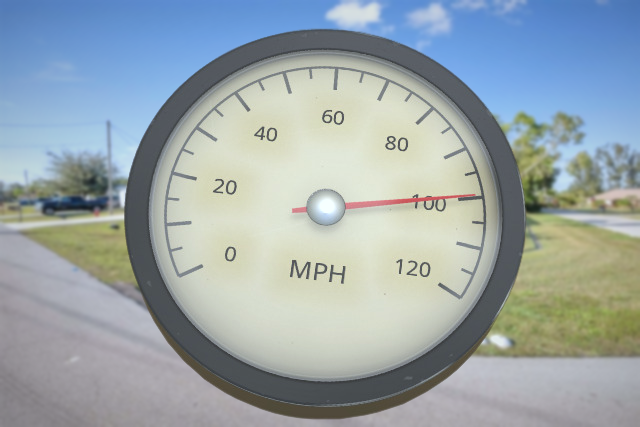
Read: 100 mph
